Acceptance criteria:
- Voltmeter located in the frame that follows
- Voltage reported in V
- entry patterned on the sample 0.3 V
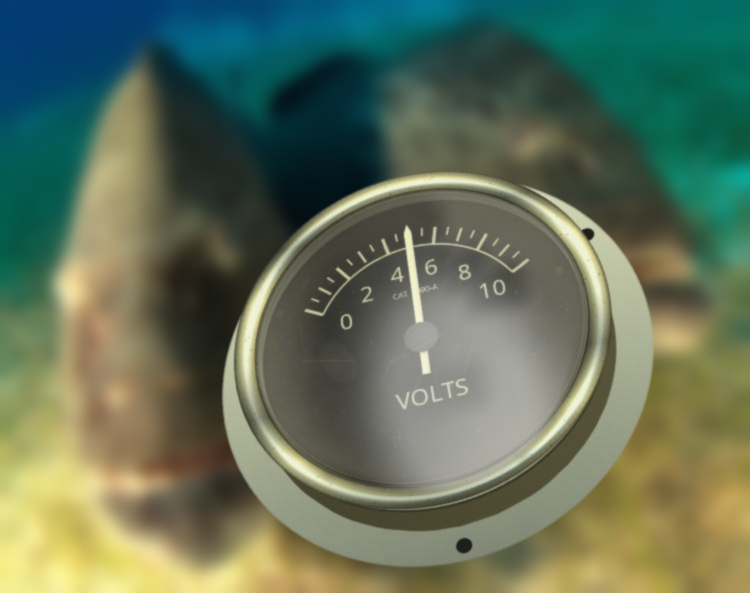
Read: 5 V
